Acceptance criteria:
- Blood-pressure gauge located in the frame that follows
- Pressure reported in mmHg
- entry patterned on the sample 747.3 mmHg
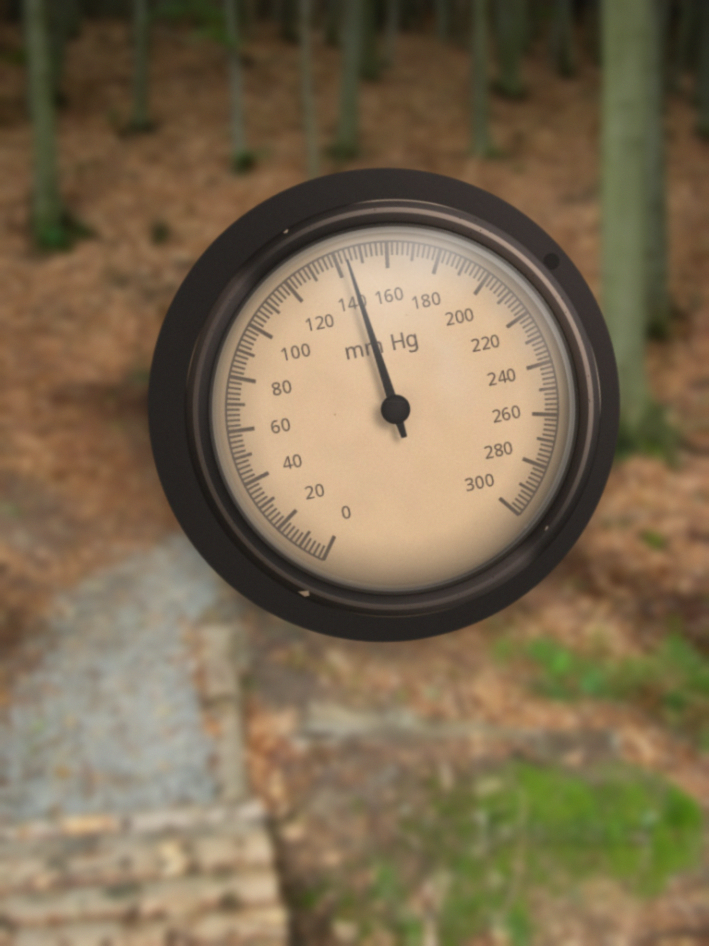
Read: 144 mmHg
